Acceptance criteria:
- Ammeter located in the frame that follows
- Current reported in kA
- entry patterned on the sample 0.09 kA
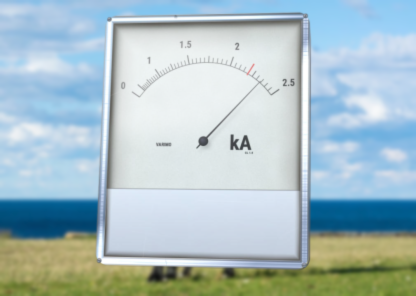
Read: 2.35 kA
